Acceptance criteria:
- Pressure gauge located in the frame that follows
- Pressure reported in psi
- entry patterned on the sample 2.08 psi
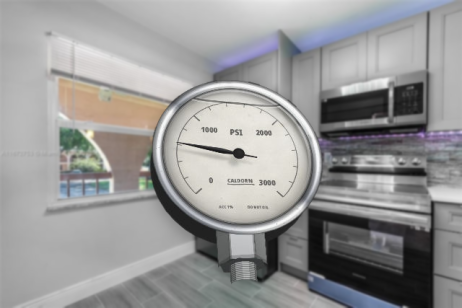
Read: 600 psi
